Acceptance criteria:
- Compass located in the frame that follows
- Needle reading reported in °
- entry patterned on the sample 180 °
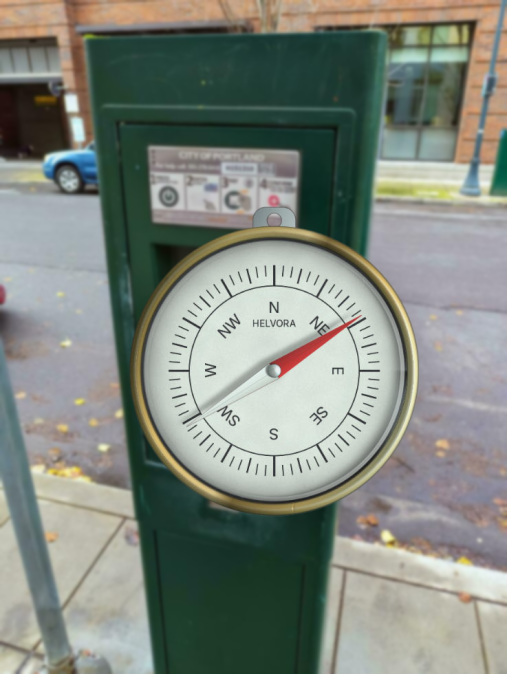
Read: 57.5 °
